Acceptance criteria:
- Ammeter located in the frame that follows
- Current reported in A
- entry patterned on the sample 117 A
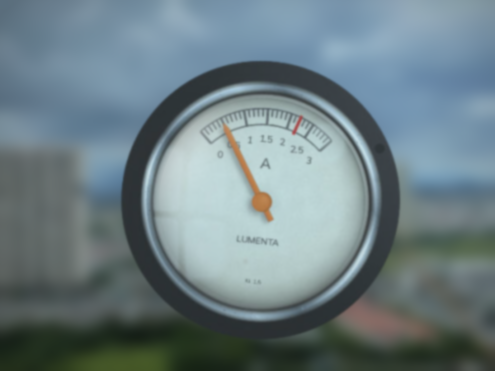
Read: 0.5 A
